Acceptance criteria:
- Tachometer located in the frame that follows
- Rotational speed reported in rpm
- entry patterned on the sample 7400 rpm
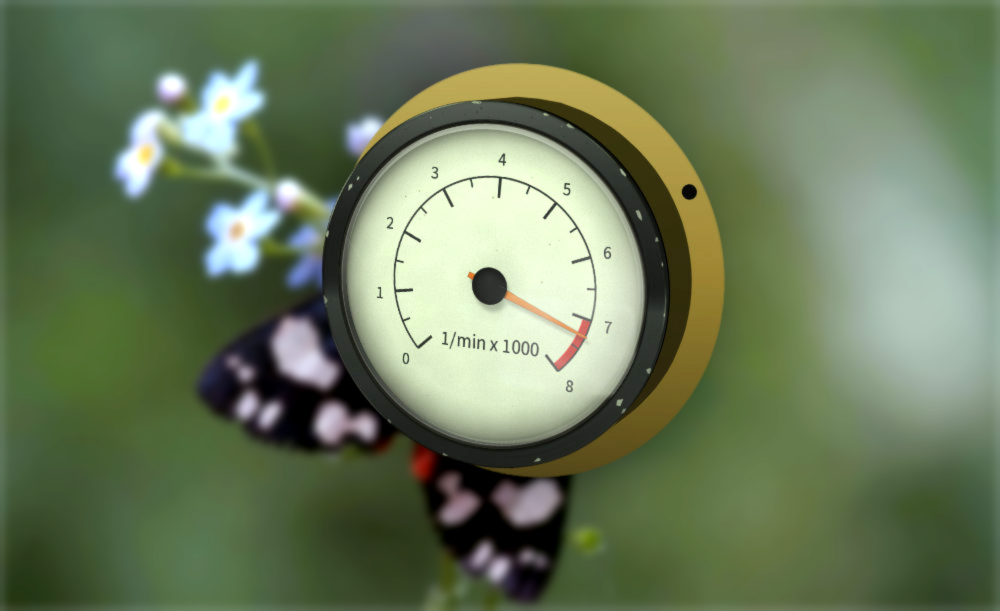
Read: 7250 rpm
